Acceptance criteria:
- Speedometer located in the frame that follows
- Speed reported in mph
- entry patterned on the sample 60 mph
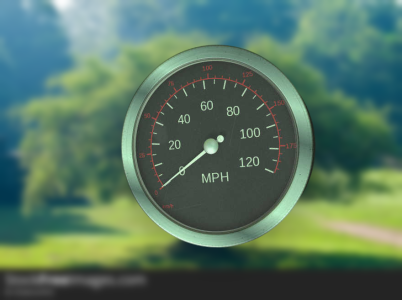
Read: 0 mph
